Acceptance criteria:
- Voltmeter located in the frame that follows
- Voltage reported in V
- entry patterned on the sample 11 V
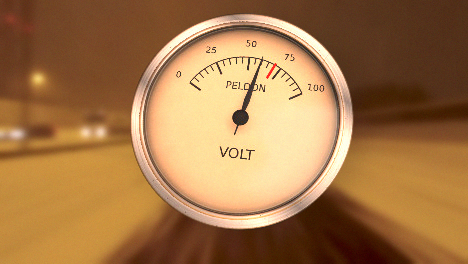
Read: 60 V
